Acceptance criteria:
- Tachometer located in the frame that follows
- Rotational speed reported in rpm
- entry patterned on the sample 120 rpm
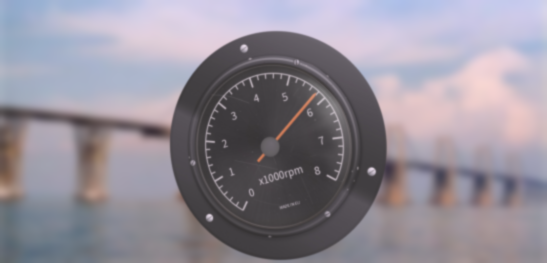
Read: 5800 rpm
